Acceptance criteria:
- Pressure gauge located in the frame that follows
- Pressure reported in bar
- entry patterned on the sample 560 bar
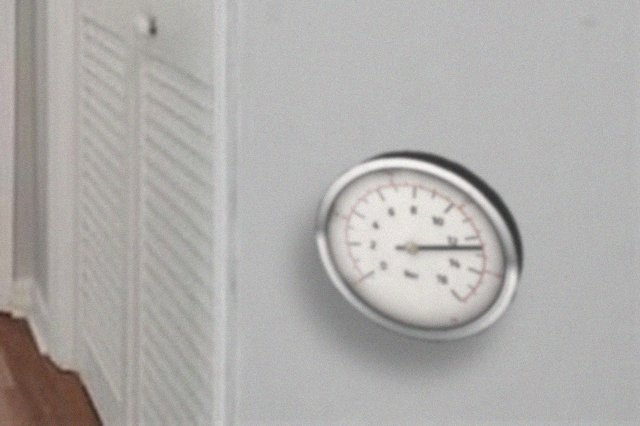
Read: 12.5 bar
